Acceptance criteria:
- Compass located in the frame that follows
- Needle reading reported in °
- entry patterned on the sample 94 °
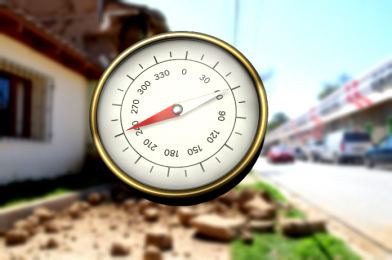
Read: 240 °
